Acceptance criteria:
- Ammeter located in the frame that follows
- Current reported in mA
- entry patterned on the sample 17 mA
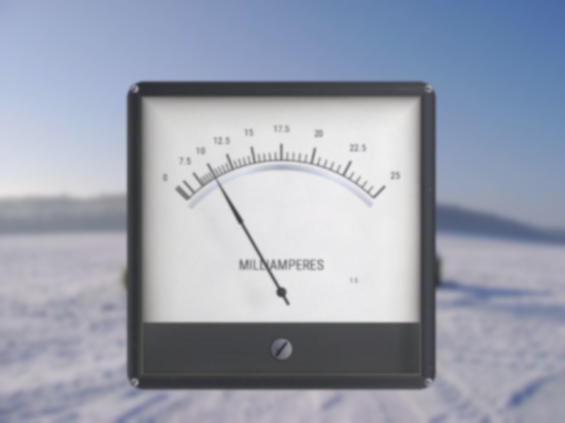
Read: 10 mA
